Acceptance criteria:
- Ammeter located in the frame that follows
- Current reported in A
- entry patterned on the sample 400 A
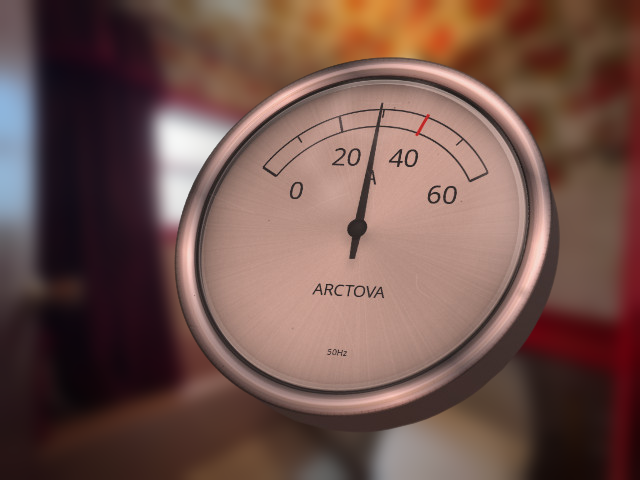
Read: 30 A
